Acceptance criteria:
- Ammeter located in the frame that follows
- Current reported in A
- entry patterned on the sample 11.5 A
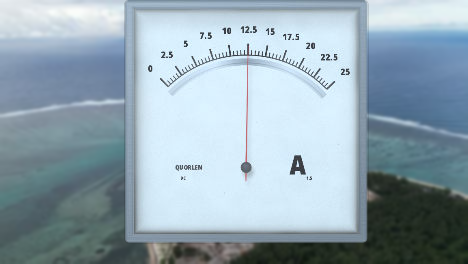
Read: 12.5 A
